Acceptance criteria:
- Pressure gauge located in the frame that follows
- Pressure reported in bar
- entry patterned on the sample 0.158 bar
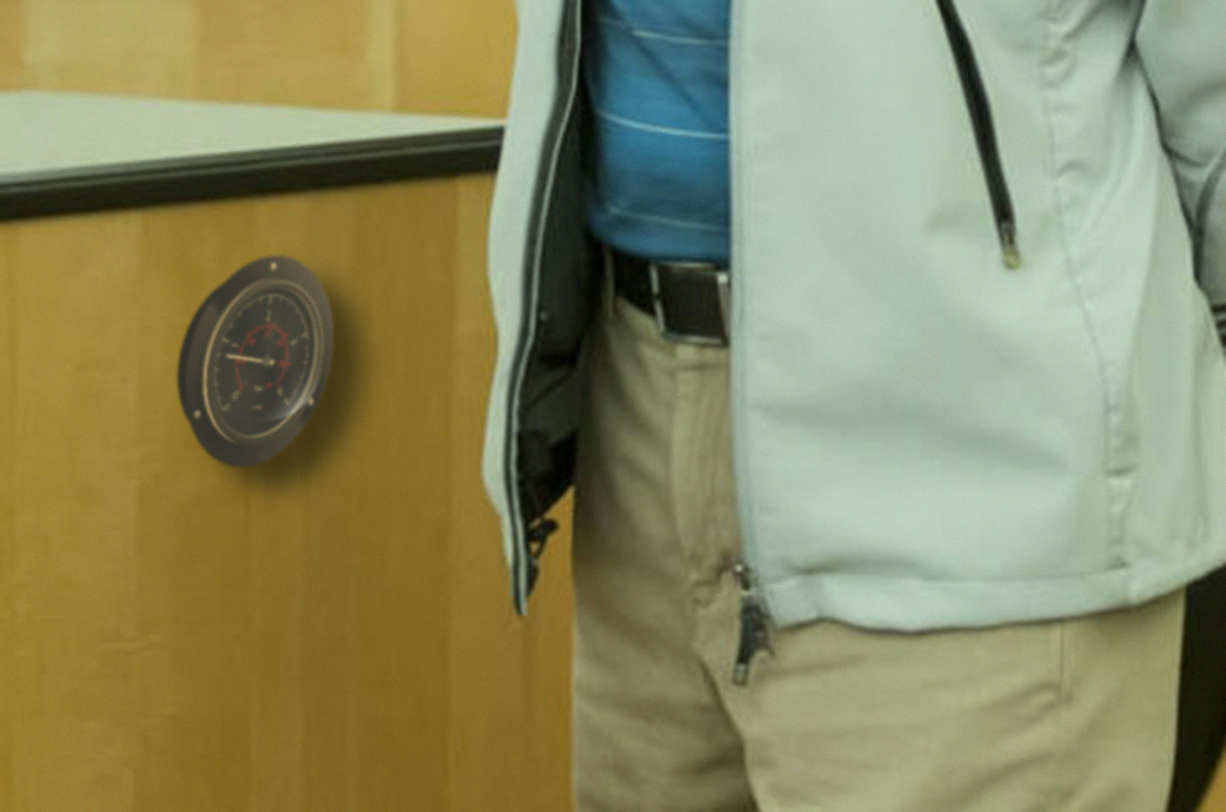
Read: 0.8 bar
